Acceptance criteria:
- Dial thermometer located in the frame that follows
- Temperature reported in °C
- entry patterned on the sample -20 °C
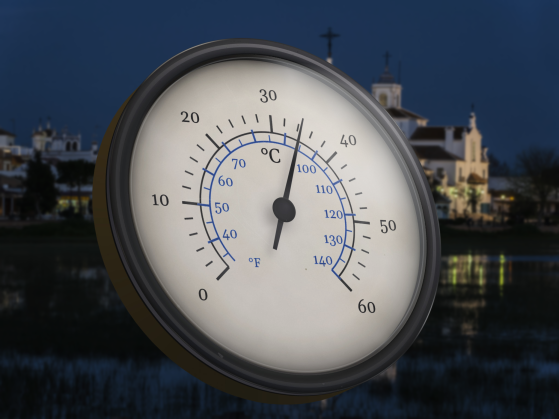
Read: 34 °C
